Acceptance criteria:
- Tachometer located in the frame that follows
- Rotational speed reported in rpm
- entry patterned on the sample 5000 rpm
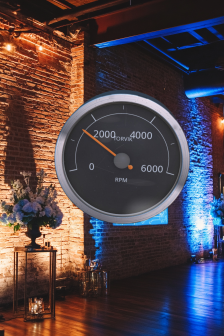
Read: 1500 rpm
